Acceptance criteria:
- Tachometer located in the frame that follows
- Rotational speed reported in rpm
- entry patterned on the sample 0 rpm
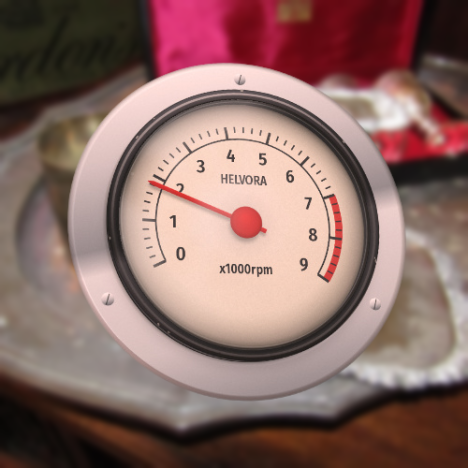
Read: 1800 rpm
